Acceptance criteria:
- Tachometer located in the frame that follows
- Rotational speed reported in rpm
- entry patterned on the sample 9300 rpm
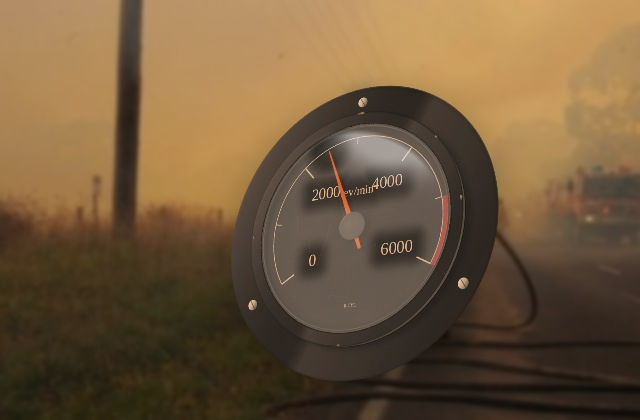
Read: 2500 rpm
